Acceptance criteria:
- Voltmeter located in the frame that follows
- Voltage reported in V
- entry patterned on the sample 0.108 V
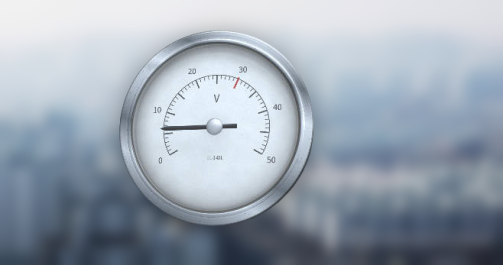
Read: 6 V
